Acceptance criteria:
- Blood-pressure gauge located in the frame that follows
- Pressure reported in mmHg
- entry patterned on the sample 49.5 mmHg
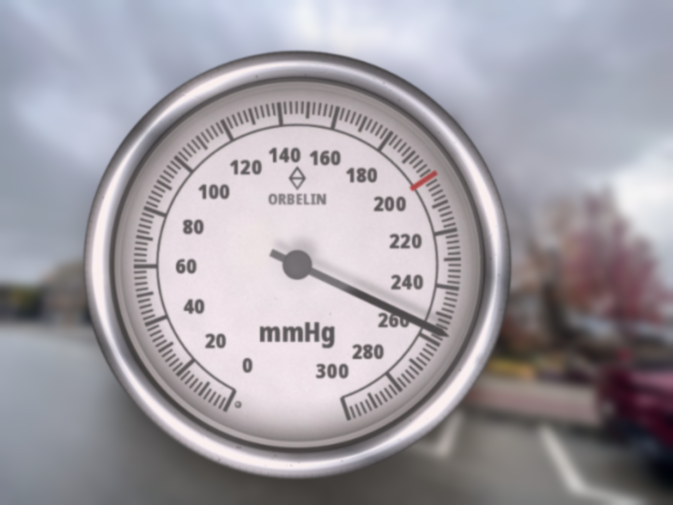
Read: 256 mmHg
